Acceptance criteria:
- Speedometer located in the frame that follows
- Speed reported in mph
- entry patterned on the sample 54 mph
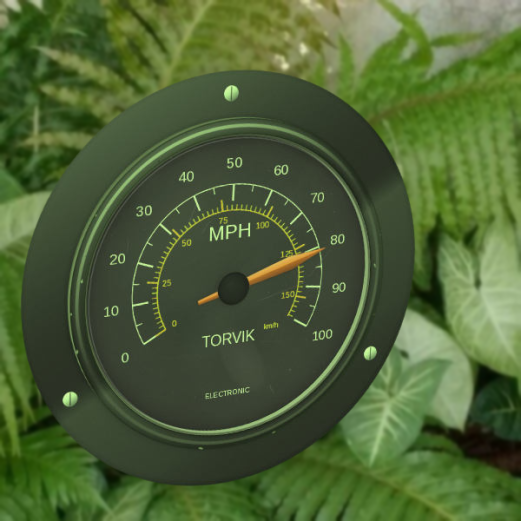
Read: 80 mph
